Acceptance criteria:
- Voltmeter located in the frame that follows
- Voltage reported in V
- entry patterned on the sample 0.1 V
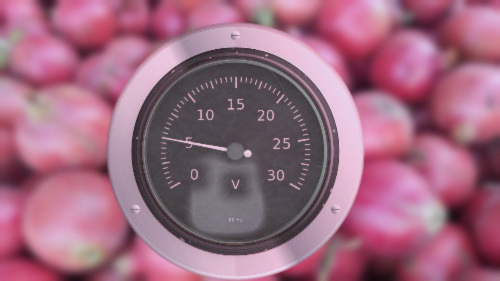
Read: 5 V
